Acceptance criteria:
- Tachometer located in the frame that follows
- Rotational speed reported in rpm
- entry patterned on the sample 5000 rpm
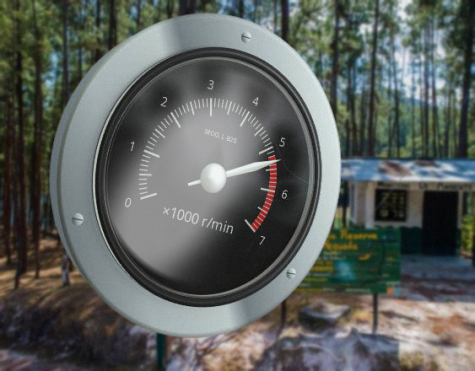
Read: 5300 rpm
